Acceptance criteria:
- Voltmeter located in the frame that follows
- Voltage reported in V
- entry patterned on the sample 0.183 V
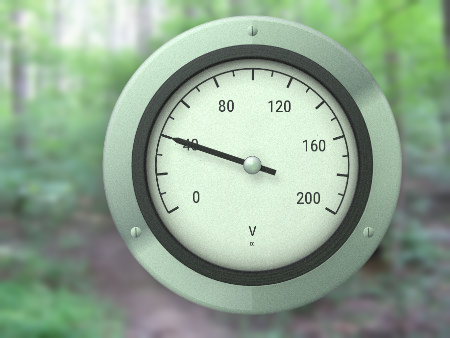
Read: 40 V
